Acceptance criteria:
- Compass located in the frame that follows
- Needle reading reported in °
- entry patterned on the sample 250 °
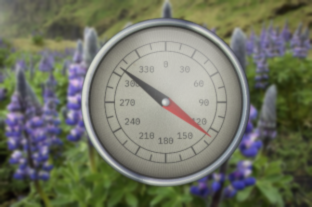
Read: 127.5 °
